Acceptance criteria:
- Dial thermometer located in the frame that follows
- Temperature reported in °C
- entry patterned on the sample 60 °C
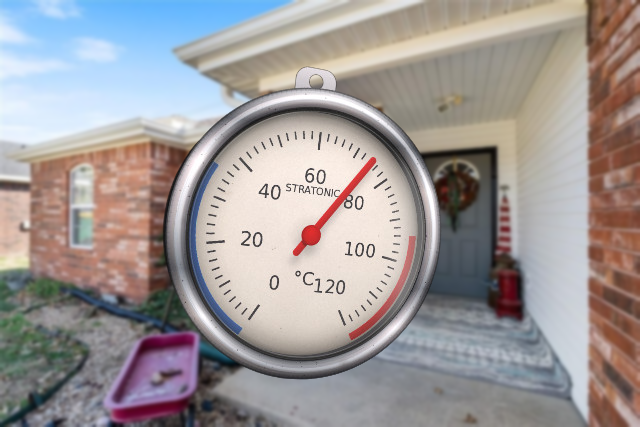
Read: 74 °C
